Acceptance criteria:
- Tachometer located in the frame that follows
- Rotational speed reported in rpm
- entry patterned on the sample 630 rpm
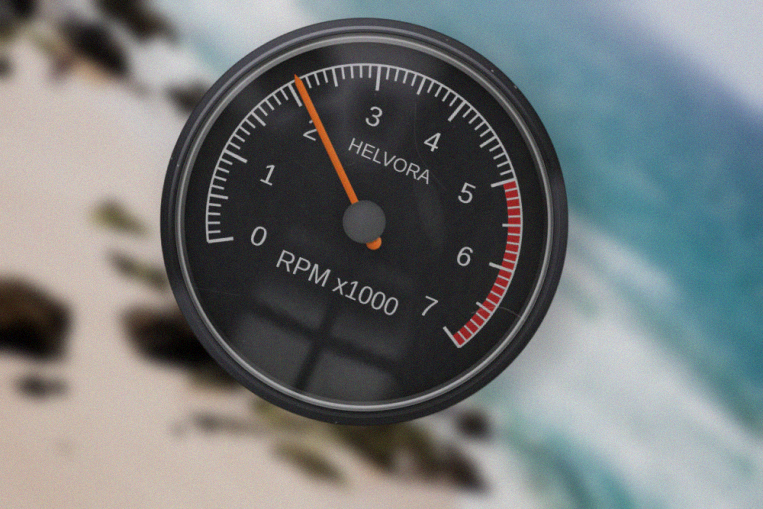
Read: 2100 rpm
